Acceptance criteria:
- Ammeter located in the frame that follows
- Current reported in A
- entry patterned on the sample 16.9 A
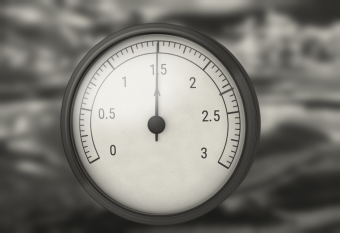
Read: 1.5 A
